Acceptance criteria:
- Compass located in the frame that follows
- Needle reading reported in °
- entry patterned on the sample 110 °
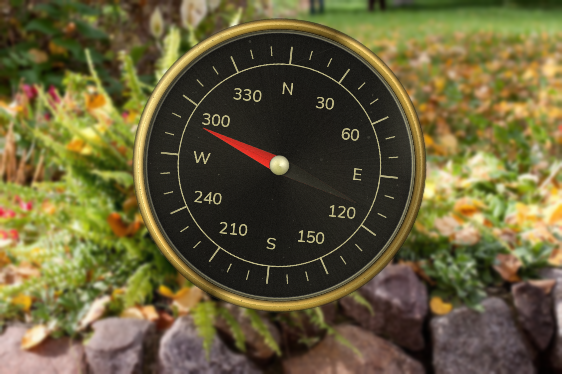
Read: 290 °
